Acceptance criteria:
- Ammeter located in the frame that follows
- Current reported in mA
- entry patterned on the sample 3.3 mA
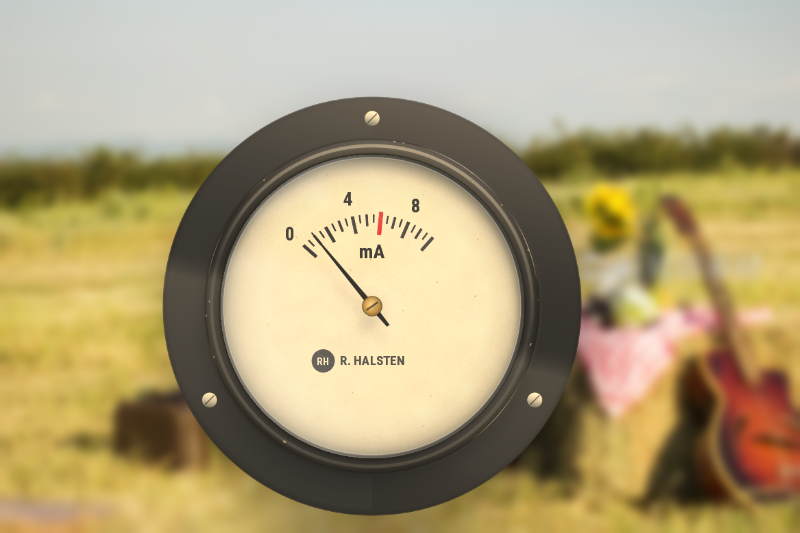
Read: 1 mA
